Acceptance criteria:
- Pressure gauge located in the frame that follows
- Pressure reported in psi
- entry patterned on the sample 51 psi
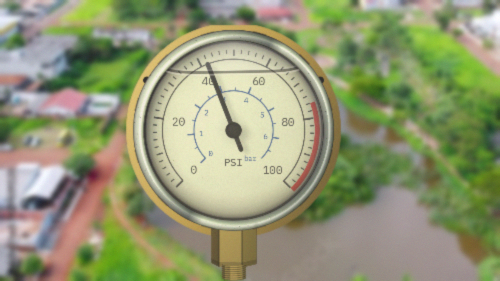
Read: 42 psi
